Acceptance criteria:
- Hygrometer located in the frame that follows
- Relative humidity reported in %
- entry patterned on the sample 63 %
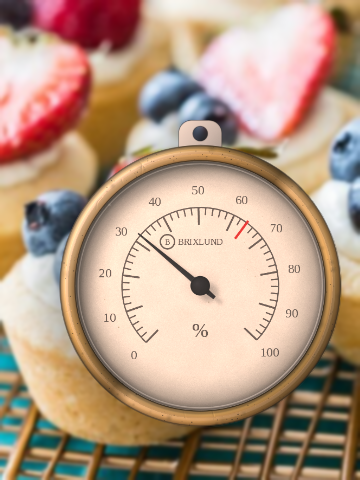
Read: 32 %
